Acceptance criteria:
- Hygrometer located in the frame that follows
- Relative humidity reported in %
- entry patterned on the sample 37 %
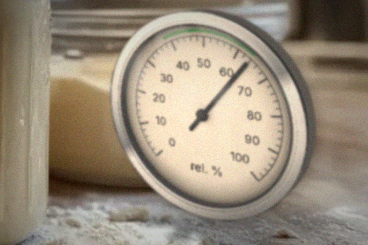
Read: 64 %
